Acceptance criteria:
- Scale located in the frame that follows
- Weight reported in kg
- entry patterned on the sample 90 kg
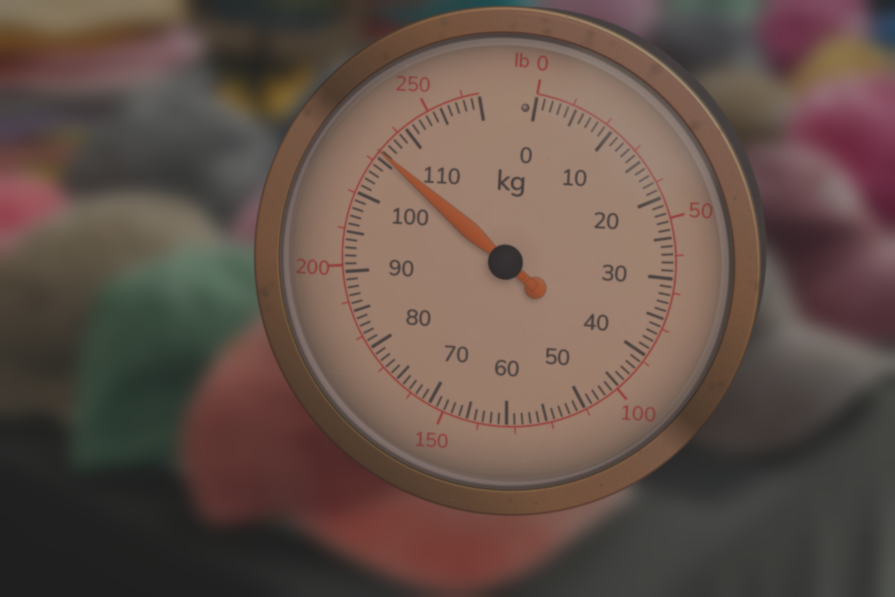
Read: 106 kg
